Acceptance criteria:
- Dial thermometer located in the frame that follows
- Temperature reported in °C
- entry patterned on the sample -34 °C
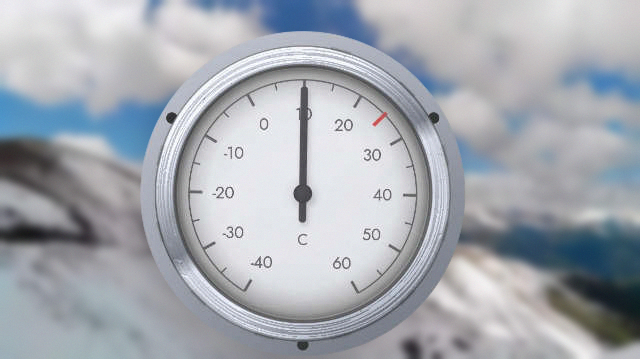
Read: 10 °C
